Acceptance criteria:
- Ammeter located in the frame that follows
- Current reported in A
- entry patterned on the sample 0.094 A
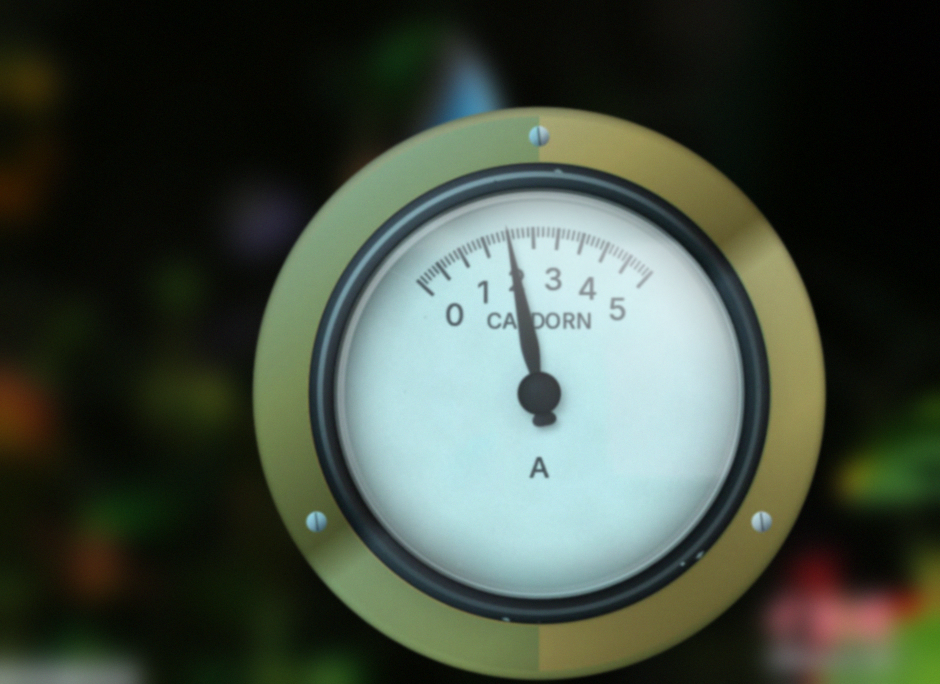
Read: 2 A
